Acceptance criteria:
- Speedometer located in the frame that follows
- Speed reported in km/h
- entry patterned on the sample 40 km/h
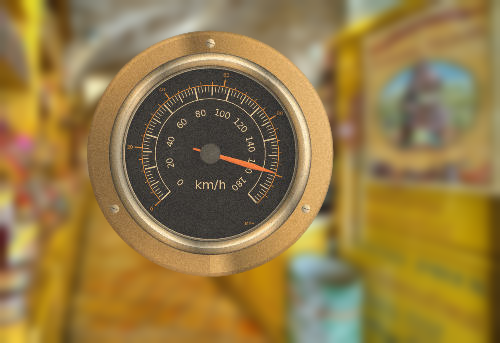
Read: 160 km/h
